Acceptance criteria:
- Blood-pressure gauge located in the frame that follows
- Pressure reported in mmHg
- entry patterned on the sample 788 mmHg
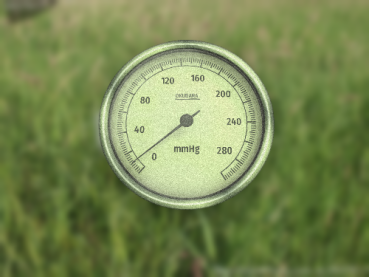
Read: 10 mmHg
